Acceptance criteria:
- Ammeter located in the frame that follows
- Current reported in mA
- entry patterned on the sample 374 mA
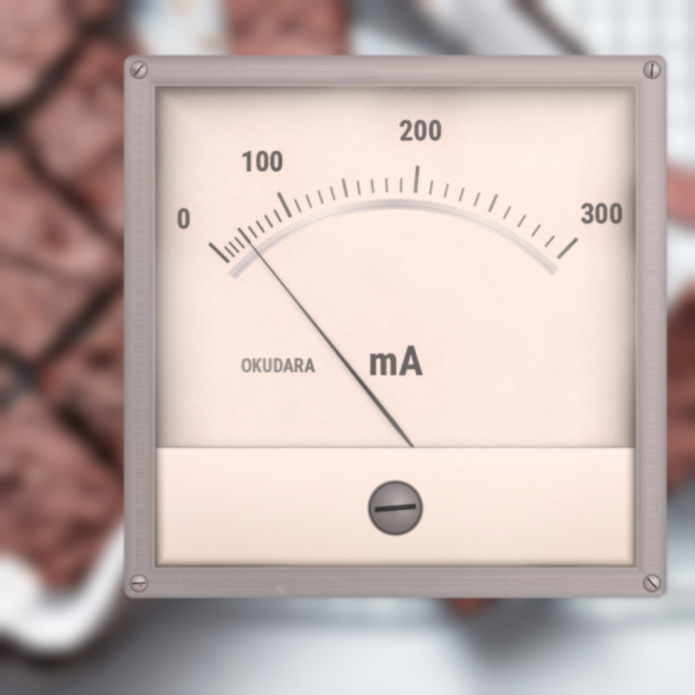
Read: 50 mA
